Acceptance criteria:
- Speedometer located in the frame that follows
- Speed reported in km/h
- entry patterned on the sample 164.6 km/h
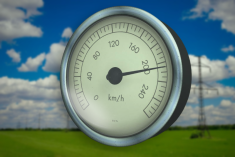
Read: 205 km/h
